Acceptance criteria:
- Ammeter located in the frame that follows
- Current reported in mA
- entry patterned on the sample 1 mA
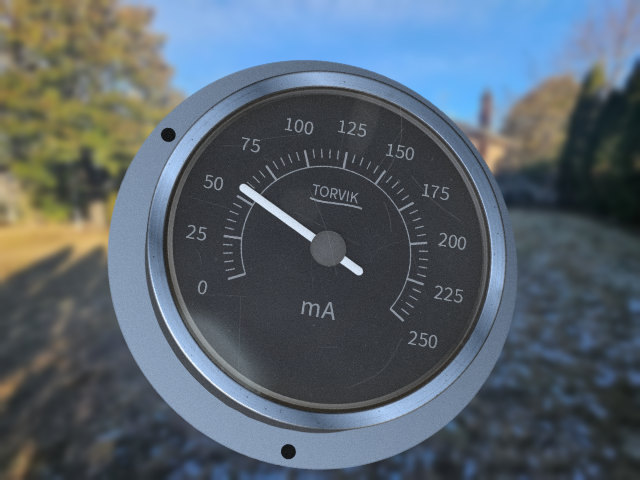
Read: 55 mA
